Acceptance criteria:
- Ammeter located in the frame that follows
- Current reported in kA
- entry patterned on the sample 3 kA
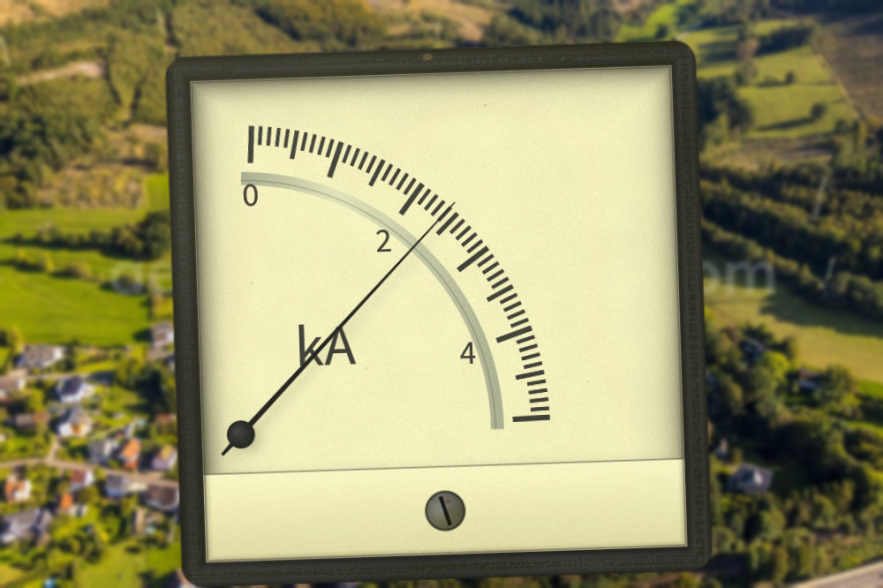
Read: 2.4 kA
